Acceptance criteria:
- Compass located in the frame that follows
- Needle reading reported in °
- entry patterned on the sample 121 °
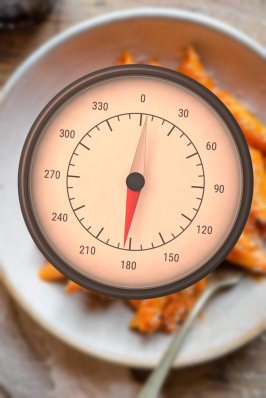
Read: 185 °
